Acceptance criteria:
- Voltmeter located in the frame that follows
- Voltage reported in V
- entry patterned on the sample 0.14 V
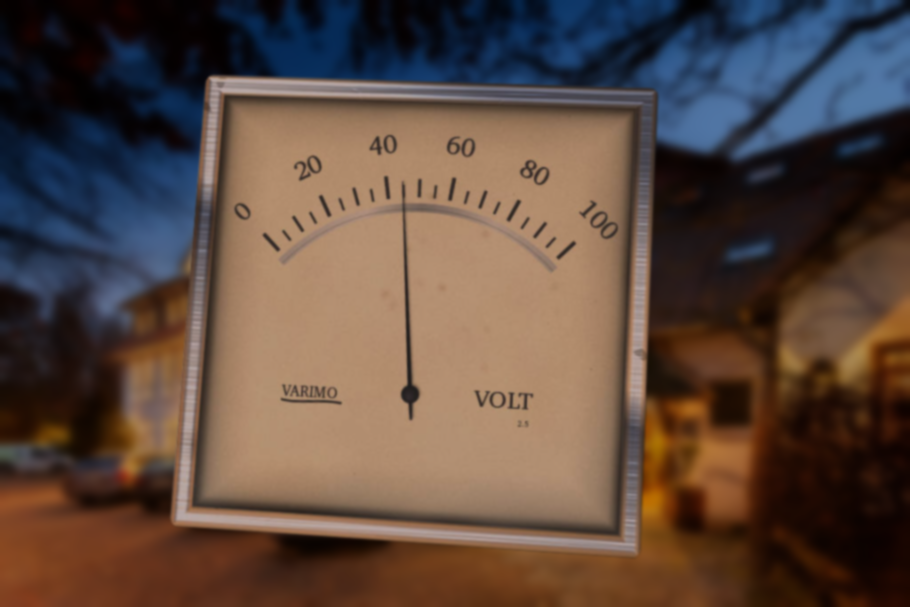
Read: 45 V
